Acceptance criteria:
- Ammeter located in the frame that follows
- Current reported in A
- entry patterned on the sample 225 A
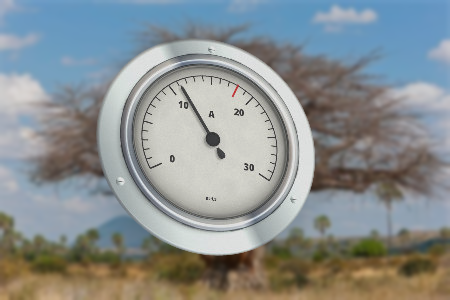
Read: 11 A
